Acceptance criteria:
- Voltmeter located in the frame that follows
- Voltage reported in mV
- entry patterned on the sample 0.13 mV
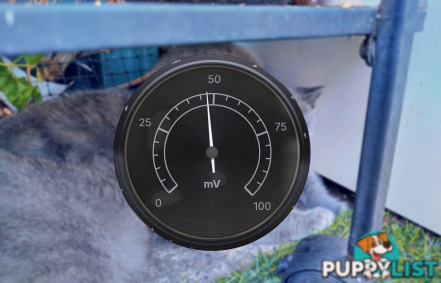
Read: 47.5 mV
